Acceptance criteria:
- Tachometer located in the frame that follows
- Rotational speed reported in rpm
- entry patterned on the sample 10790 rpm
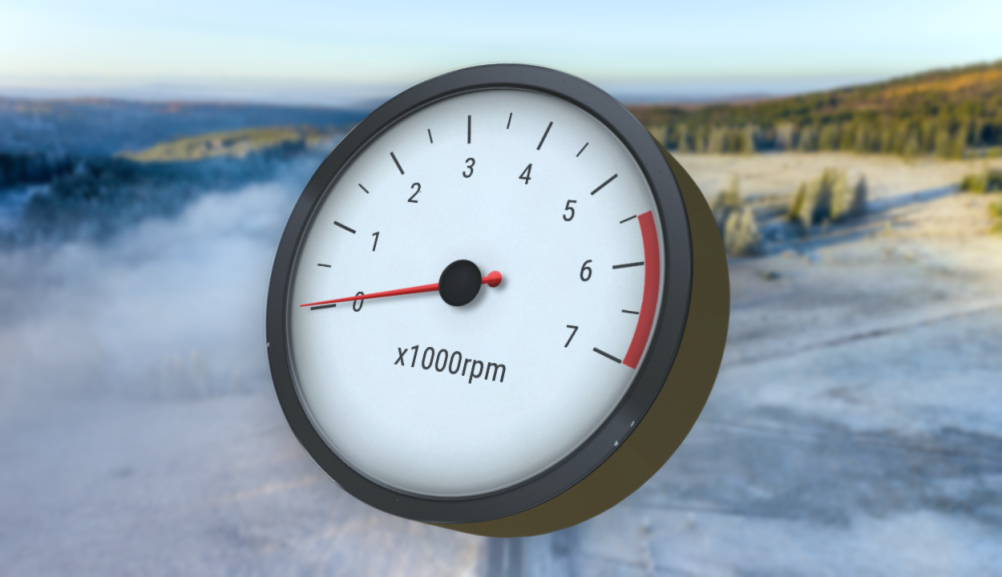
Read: 0 rpm
